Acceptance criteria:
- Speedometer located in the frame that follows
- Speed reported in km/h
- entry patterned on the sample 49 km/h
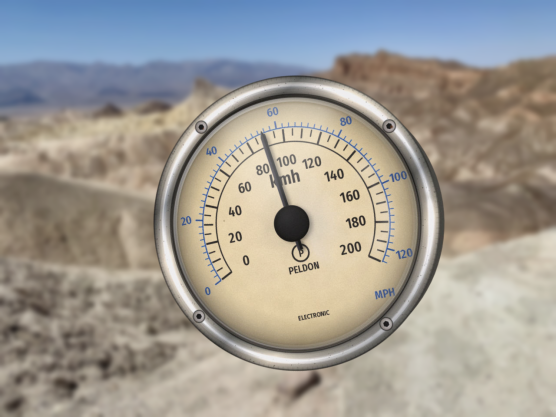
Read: 90 km/h
